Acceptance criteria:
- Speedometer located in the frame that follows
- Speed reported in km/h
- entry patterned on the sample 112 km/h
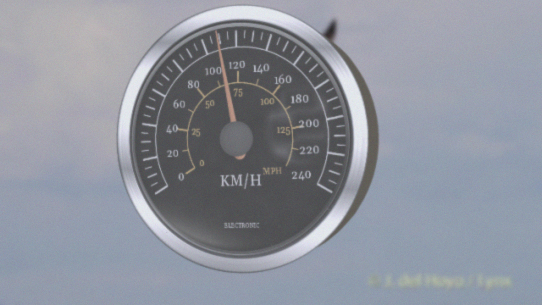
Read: 110 km/h
